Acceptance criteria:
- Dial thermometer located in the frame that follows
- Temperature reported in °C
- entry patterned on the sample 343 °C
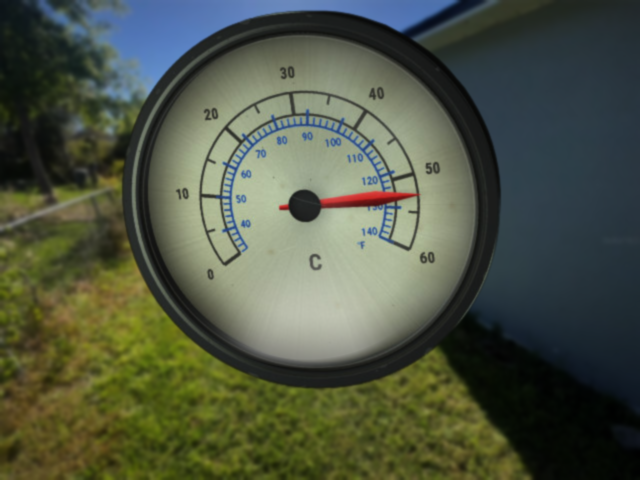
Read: 52.5 °C
